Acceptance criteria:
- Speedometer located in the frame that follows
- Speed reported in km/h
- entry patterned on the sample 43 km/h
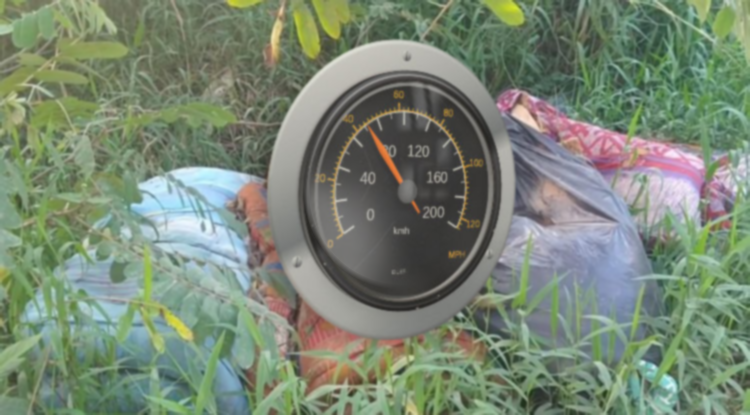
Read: 70 km/h
